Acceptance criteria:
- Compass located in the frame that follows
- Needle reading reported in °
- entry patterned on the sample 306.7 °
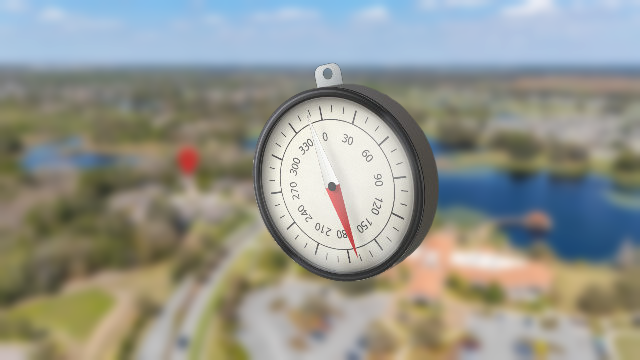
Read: 170 °
